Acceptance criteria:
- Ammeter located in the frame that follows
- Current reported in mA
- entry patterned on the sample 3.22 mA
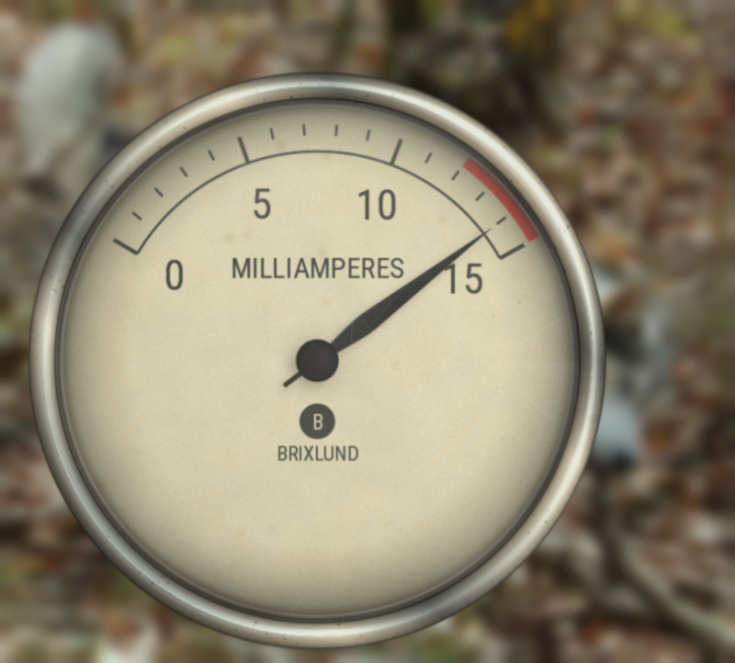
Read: 14 mA
